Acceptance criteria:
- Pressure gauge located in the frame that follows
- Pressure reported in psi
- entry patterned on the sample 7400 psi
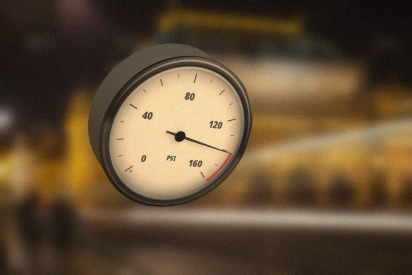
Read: 140 psi
